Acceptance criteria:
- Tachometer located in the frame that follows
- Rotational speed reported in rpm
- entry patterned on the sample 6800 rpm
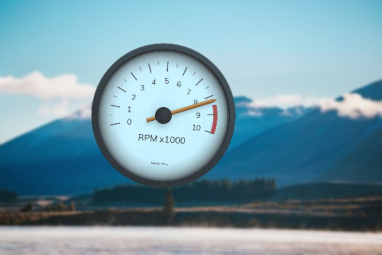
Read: 8250 rpm
